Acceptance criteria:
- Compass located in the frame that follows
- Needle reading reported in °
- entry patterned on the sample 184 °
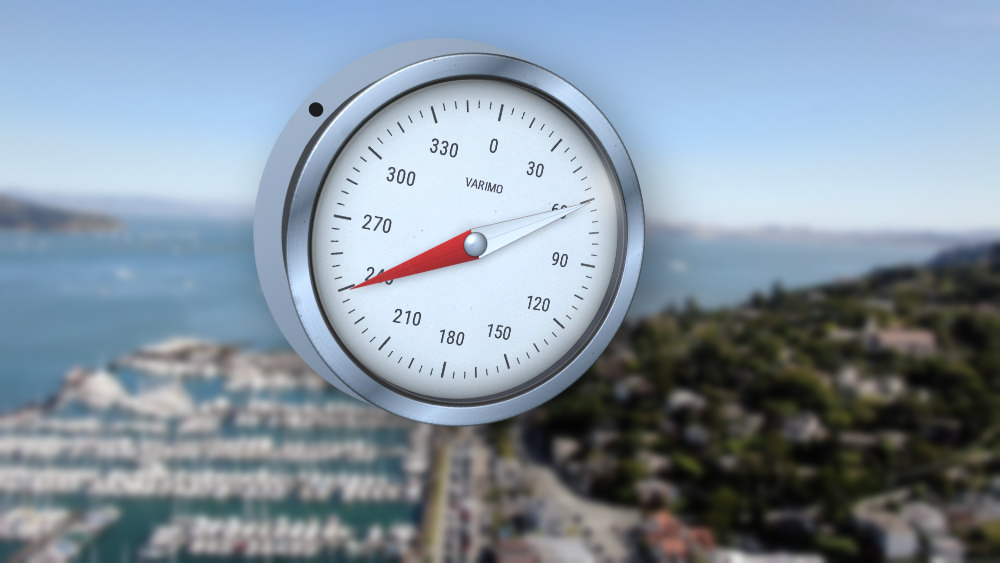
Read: 240 °
